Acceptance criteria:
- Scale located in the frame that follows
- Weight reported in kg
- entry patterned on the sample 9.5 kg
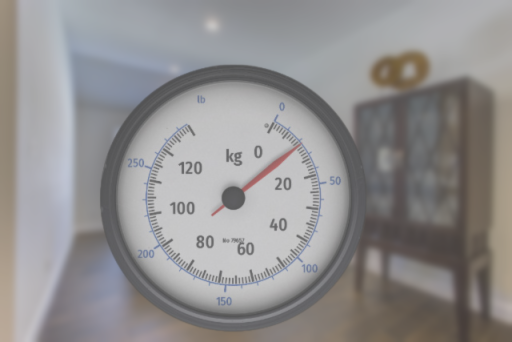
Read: 10 kg
